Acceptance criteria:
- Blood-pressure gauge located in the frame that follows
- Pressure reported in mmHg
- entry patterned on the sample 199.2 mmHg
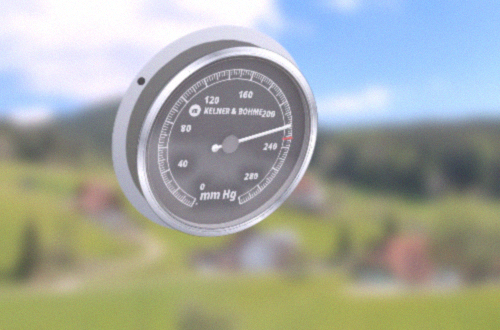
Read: 220 mmHg
